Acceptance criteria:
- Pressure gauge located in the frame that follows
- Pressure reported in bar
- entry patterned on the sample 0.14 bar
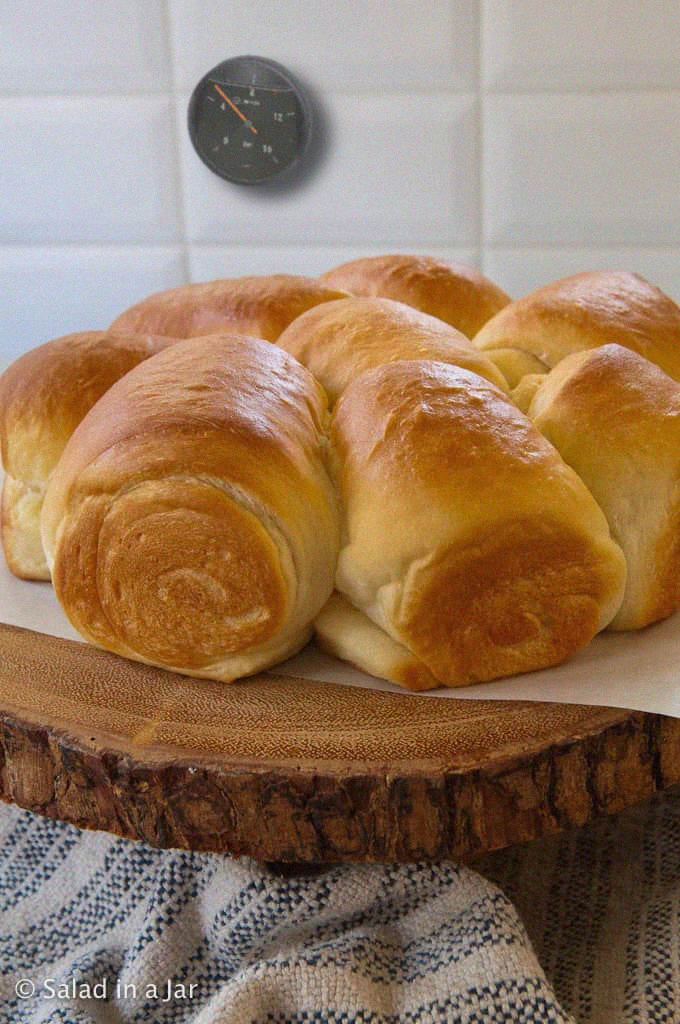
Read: 5 bar
